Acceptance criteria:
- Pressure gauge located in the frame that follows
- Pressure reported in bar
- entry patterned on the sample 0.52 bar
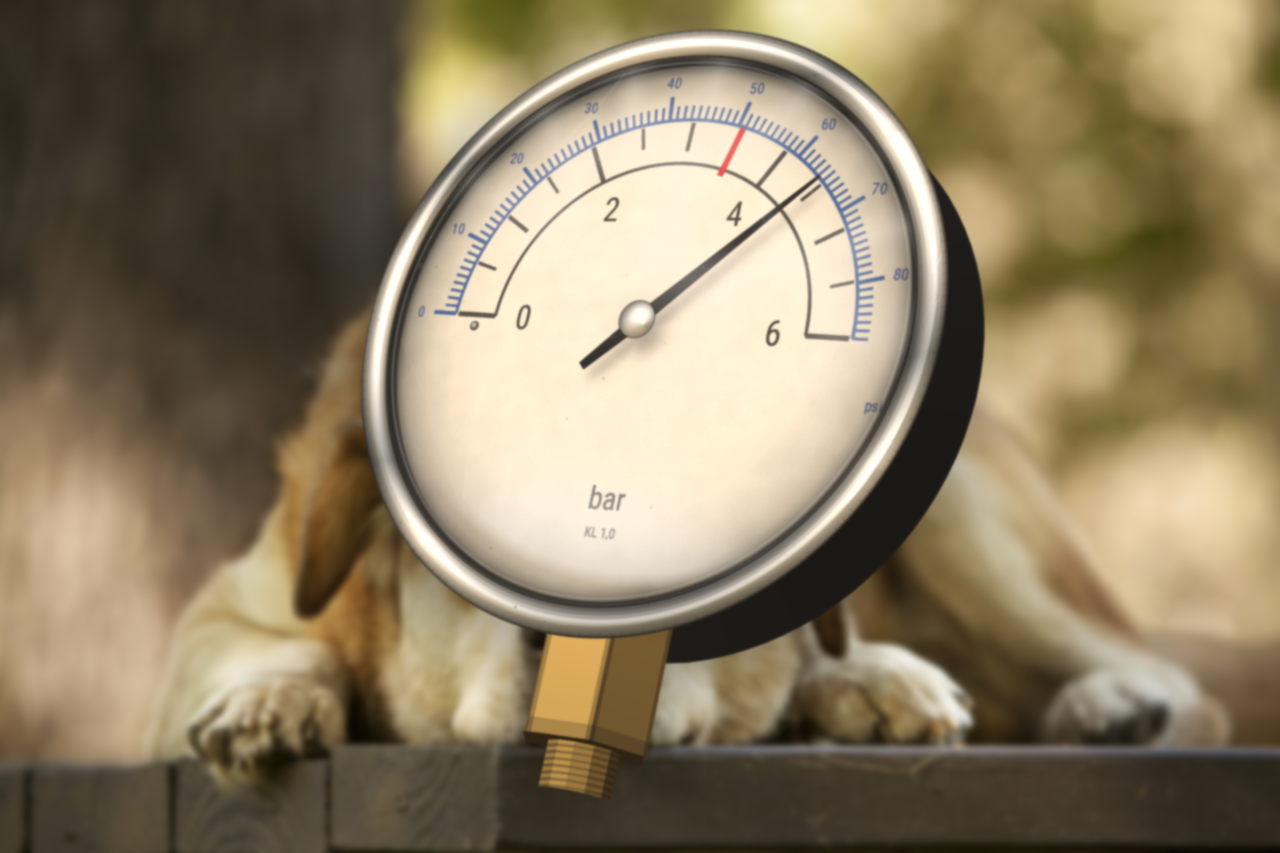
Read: 4.5 bar
